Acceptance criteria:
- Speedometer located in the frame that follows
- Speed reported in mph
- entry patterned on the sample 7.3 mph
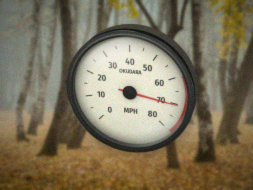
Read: 70 mph
